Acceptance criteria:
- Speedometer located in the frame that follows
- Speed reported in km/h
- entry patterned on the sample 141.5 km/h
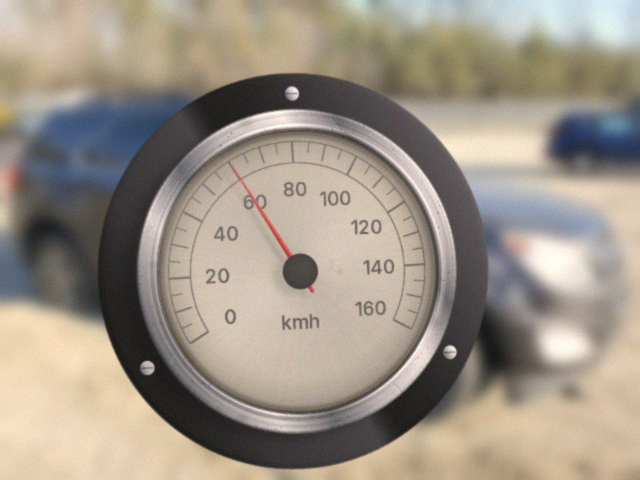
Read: 60 km/h
